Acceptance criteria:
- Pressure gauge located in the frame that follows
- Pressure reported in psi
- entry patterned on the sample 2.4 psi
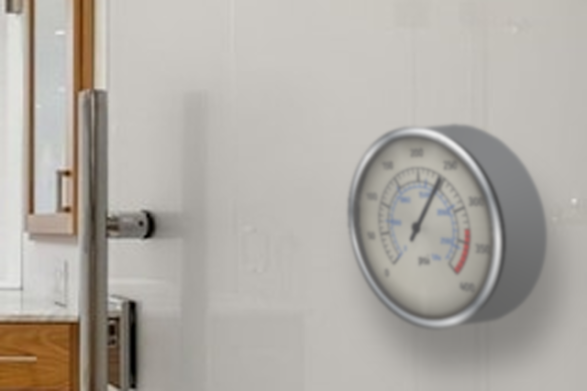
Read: 250 psi
